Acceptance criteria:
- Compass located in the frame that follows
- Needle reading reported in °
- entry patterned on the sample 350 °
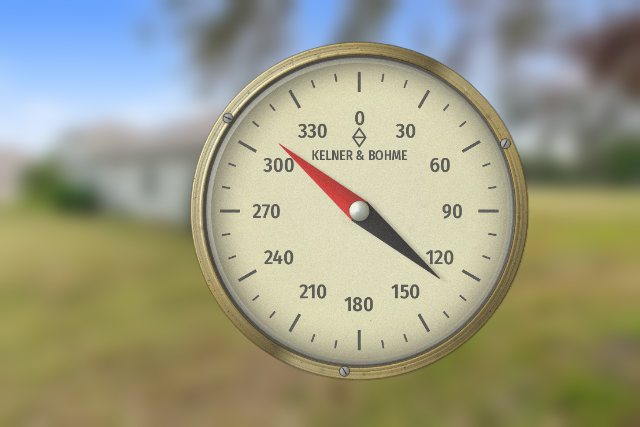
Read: 310 °
